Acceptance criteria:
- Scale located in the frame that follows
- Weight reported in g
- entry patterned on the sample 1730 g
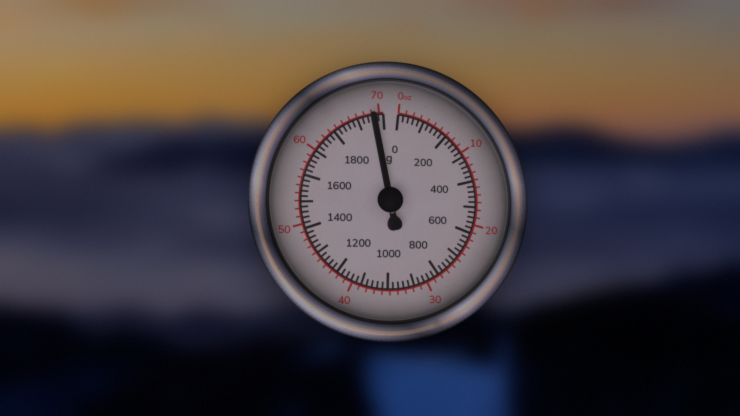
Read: 1960 g
